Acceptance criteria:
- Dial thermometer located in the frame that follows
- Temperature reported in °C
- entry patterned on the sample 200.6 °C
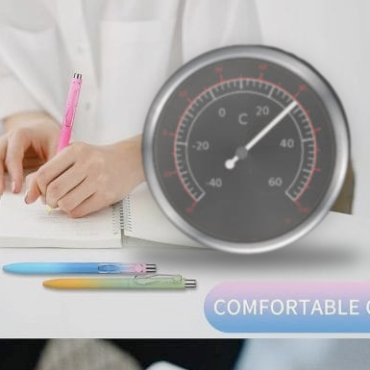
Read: 28 °C
